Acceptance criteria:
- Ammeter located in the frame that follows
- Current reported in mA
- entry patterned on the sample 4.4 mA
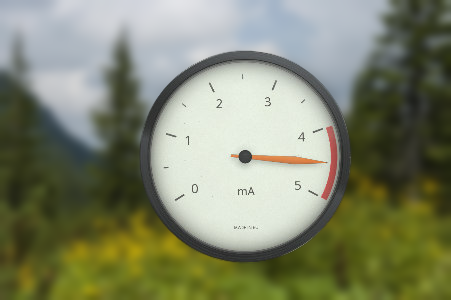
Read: 4.5 mA
